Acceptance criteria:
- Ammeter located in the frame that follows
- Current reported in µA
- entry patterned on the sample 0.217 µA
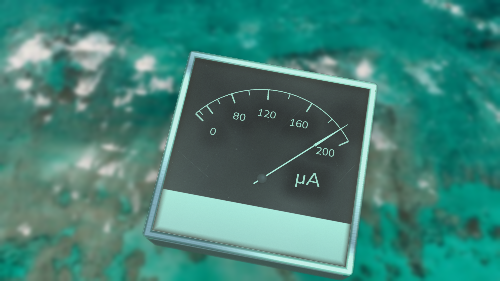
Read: 190 µA
